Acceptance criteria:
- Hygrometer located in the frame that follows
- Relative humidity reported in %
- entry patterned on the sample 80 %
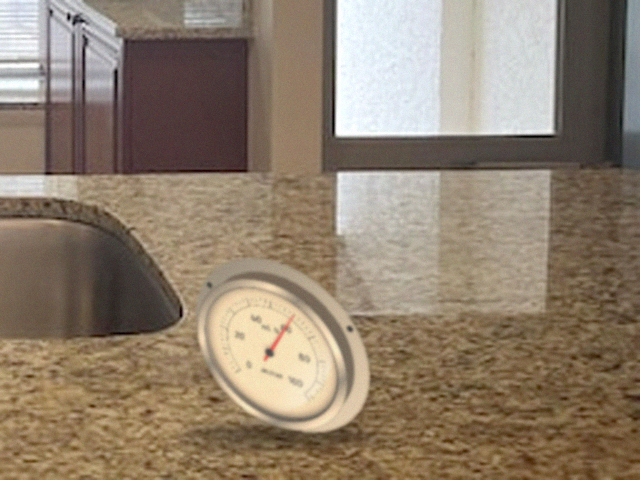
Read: 60 %
